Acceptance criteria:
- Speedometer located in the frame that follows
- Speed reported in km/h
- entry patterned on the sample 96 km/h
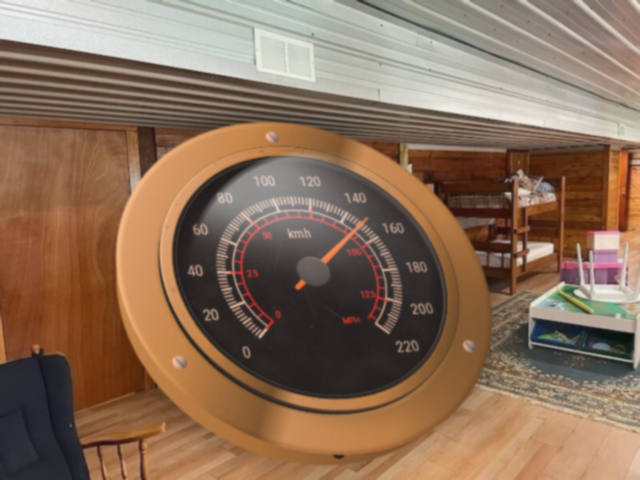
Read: 150 km/h
